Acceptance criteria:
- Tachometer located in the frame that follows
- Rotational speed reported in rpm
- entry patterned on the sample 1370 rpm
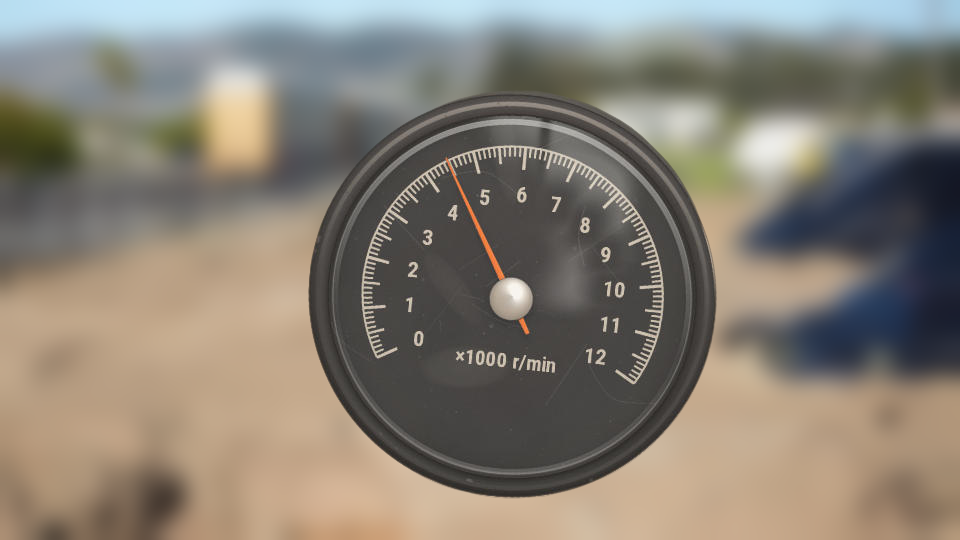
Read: 4500 rpm
